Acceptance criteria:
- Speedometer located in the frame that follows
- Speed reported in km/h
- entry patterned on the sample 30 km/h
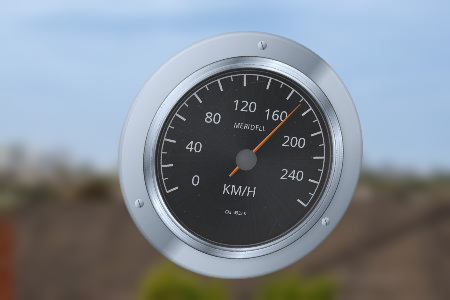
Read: 170 km/h
